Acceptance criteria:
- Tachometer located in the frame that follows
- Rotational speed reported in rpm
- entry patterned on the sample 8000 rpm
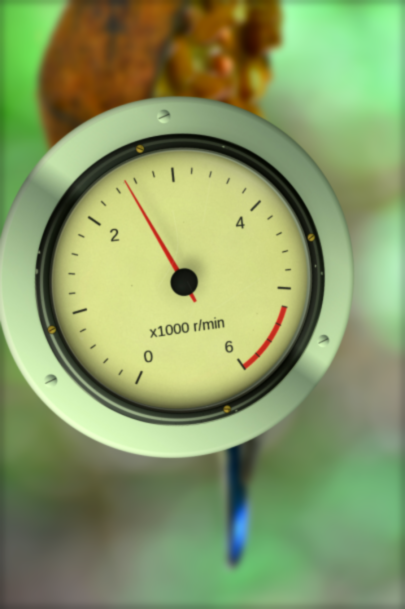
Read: 2500 rpm
